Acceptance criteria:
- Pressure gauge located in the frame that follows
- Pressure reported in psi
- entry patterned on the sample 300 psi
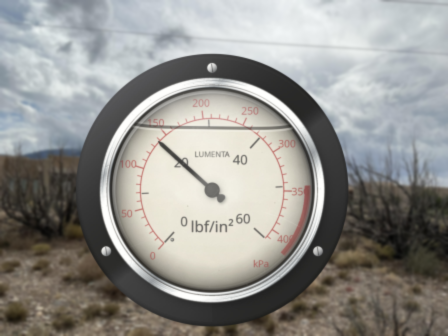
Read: 20 psi
